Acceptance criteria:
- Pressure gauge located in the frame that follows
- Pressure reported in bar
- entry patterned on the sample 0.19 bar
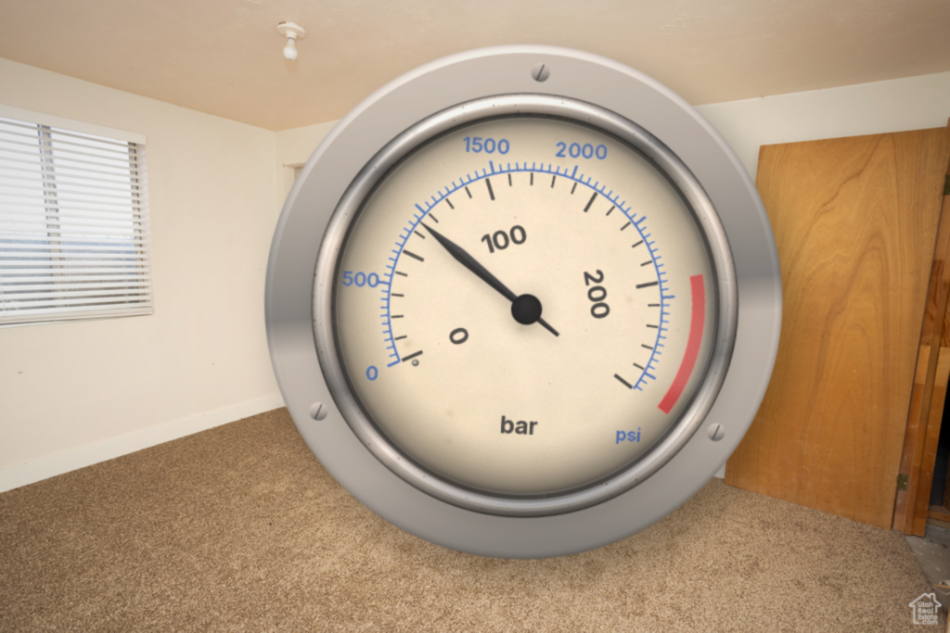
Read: 65 bar
